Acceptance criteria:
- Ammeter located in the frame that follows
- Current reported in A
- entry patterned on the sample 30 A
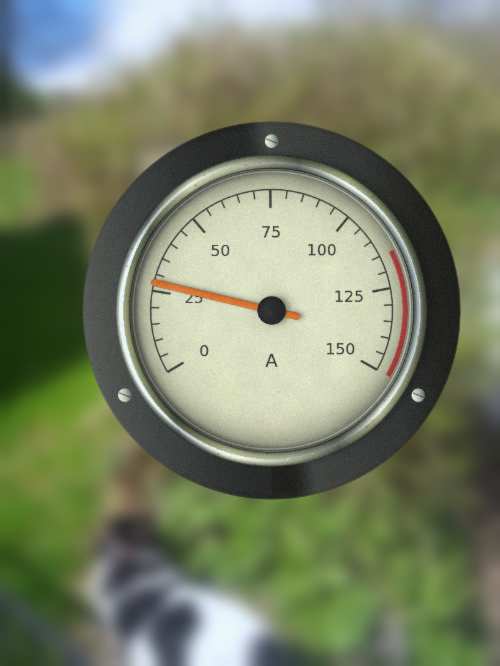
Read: 27.5 A
